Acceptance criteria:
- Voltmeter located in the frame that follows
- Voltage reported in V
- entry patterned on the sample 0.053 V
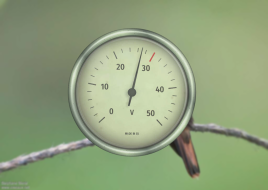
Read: 27 V
